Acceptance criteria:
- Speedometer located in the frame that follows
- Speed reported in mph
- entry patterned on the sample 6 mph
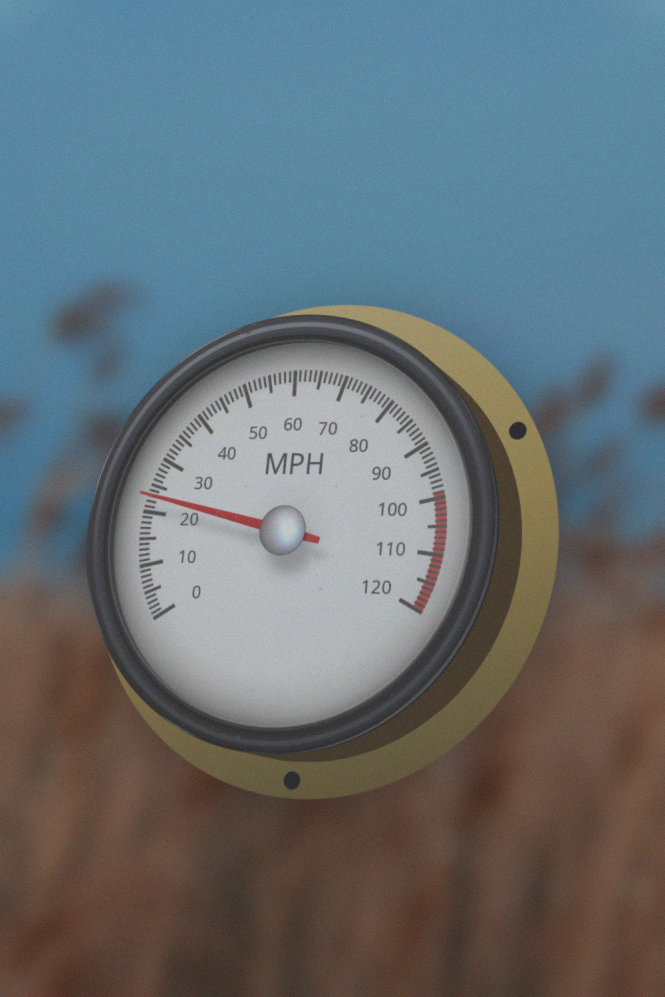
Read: 23 mph
